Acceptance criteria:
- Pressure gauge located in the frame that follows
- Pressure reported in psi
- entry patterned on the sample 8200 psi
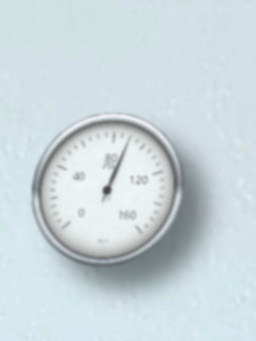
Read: 90 psi
